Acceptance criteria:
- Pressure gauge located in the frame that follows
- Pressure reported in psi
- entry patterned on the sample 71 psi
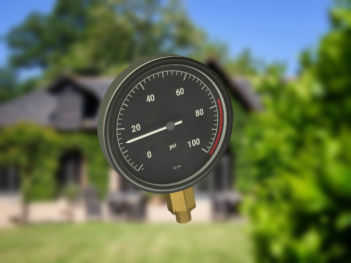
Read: 14 psi
